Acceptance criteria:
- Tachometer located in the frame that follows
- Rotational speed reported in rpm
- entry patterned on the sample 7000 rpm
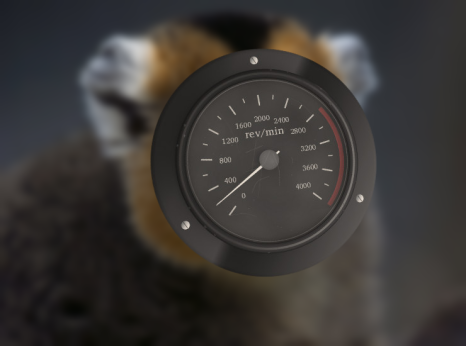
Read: 200 rpm
